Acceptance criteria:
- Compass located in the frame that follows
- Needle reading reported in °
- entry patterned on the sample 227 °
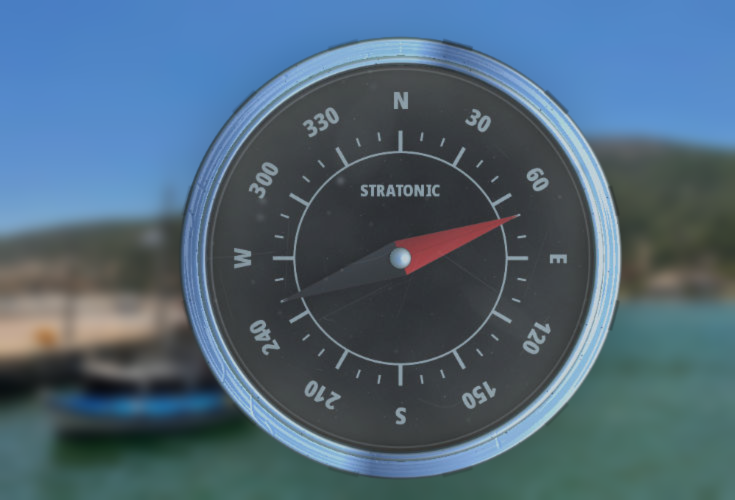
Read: 70 °
